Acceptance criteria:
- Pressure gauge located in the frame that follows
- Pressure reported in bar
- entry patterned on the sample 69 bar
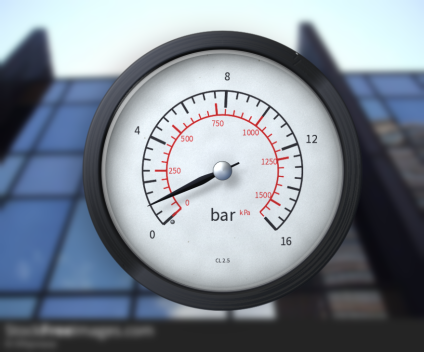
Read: 1 bar
